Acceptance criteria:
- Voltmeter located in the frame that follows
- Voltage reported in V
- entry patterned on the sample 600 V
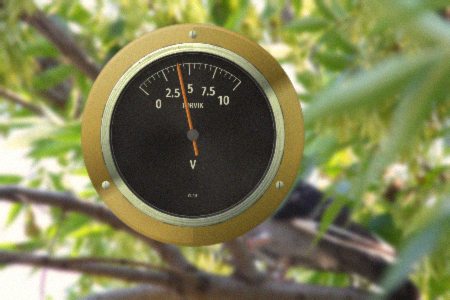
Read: 4 V
